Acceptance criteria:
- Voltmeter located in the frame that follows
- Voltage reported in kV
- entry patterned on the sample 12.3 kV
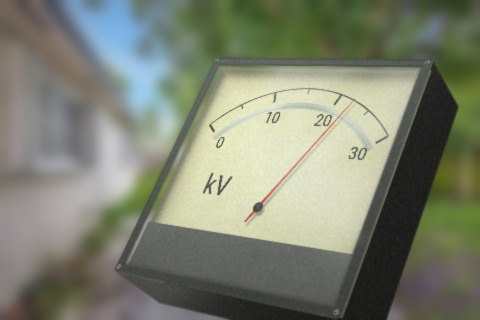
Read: 22.5 kV
